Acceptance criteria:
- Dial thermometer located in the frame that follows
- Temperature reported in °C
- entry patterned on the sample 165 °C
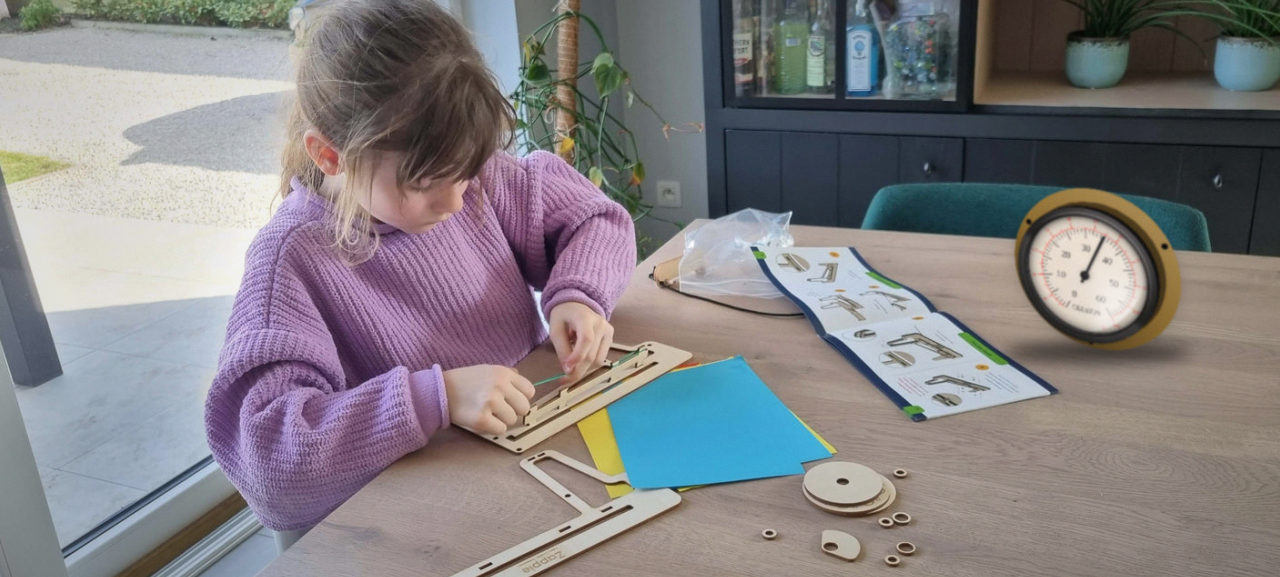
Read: 35 °C
